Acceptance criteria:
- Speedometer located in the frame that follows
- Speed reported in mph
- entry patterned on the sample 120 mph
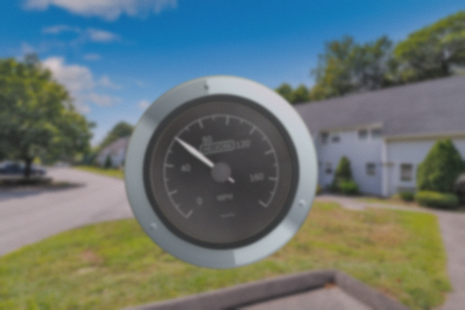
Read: 60 mph
